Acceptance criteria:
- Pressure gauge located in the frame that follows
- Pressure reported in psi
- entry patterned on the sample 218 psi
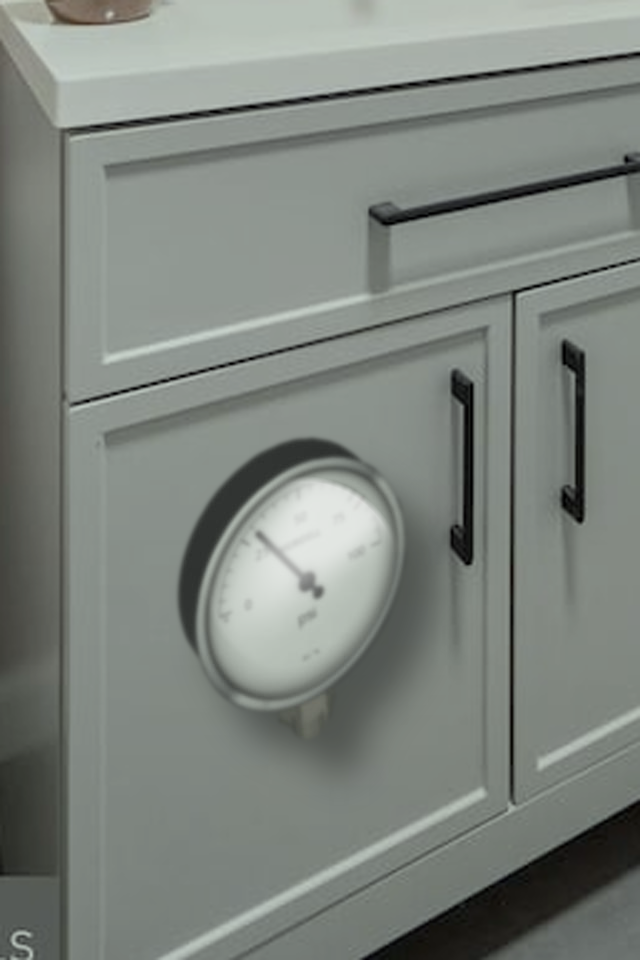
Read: 30 psi
